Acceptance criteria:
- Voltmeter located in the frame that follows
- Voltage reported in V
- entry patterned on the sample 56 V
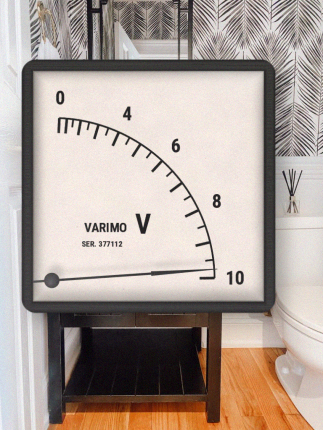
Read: 9.75 V
